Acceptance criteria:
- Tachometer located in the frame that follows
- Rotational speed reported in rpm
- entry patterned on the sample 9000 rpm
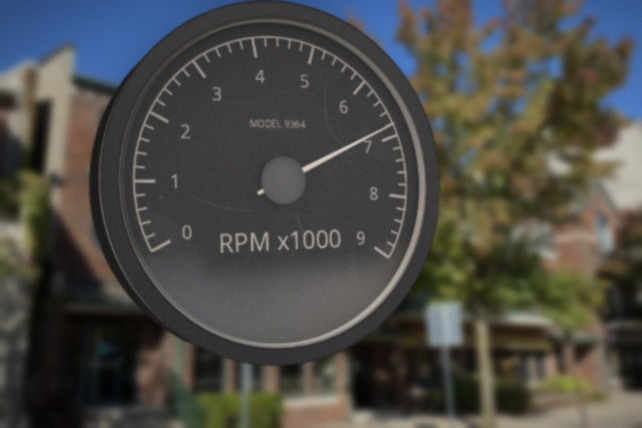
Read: 6800 rpm
